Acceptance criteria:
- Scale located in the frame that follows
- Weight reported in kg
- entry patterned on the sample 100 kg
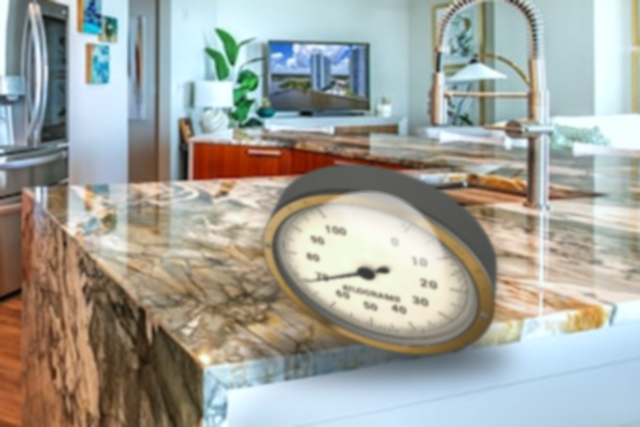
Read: 70 kg
